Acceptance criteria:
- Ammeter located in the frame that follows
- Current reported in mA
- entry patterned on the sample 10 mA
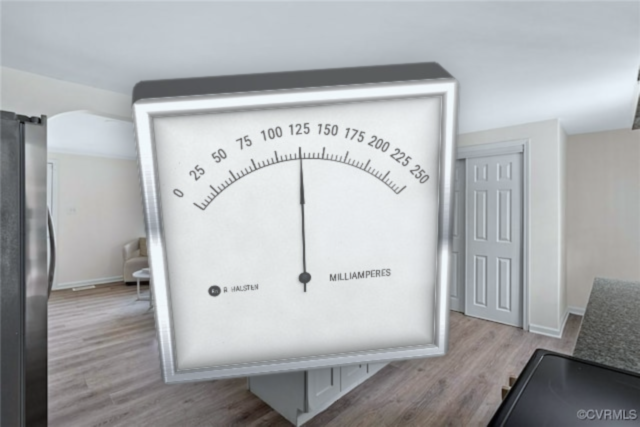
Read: 125 mA
